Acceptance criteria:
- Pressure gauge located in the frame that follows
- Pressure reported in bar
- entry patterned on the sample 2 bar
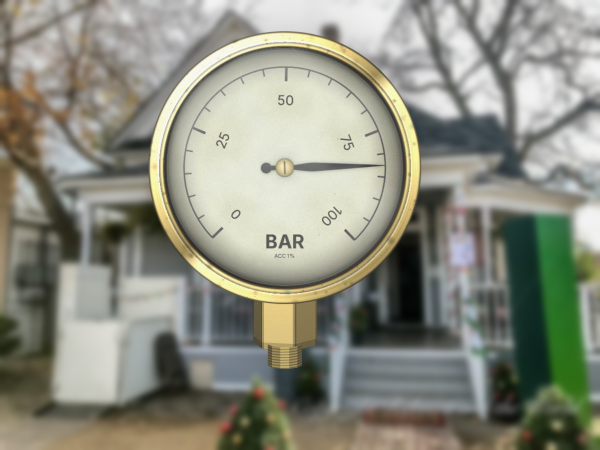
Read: 82.5 bar
